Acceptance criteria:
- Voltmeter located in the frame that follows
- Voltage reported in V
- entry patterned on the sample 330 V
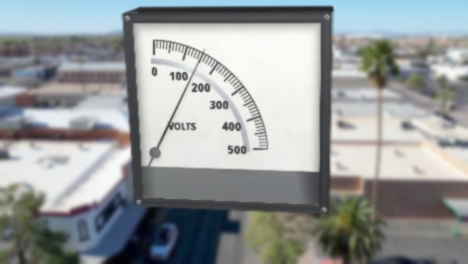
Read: 150 V
